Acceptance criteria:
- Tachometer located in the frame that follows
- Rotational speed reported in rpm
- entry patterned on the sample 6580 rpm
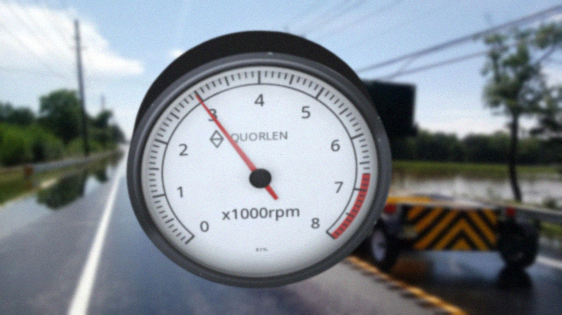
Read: 3000 rpm
